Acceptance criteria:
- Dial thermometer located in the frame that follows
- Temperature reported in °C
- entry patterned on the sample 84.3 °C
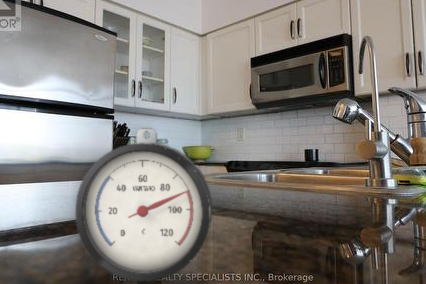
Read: 90 °C
